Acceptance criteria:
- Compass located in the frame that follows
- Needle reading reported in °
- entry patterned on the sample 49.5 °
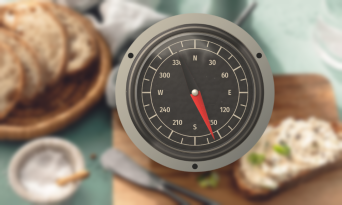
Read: 157.5 °
